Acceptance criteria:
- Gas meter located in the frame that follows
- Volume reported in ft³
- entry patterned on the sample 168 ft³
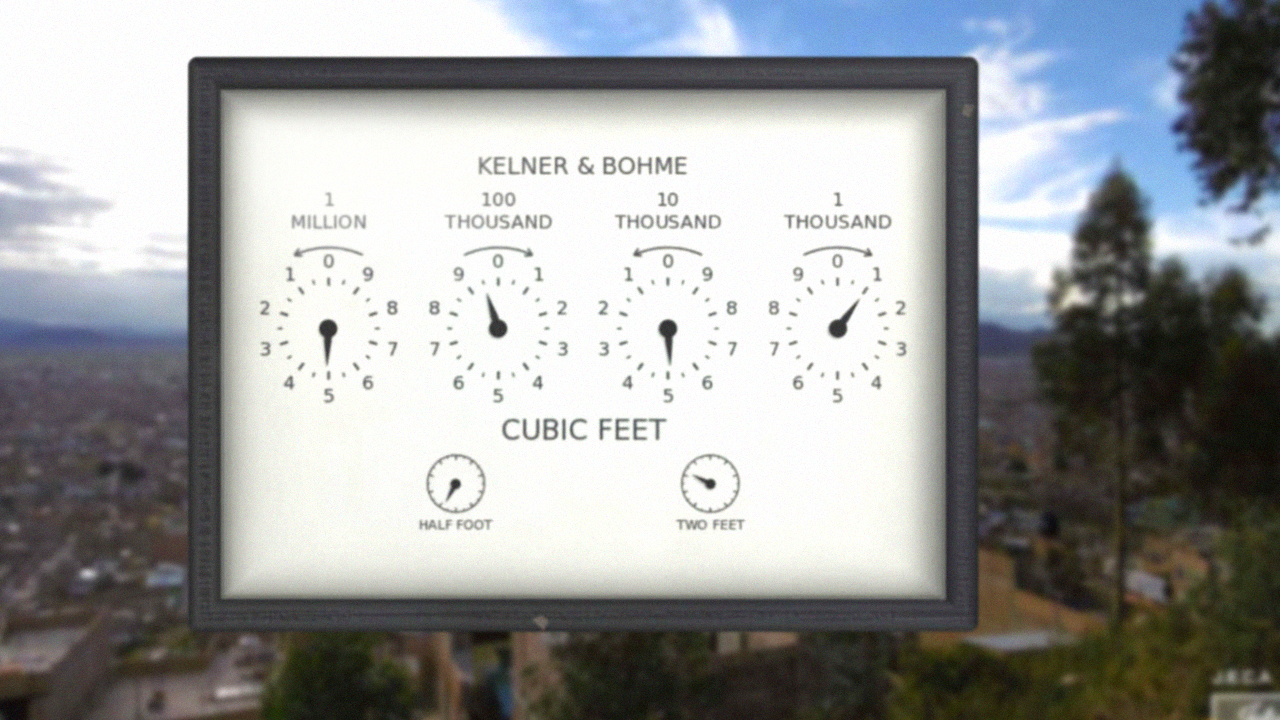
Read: 495100 ft³
